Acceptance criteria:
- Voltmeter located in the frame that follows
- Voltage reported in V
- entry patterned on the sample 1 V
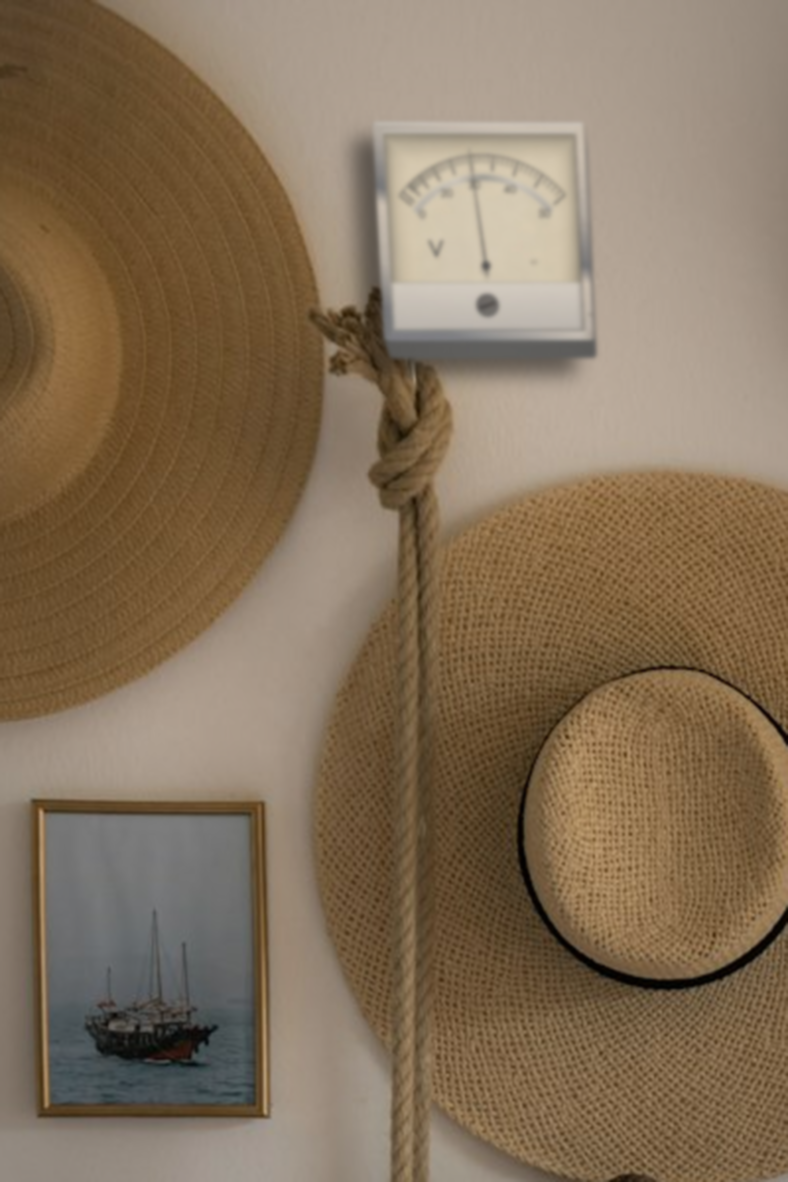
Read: 30 V
